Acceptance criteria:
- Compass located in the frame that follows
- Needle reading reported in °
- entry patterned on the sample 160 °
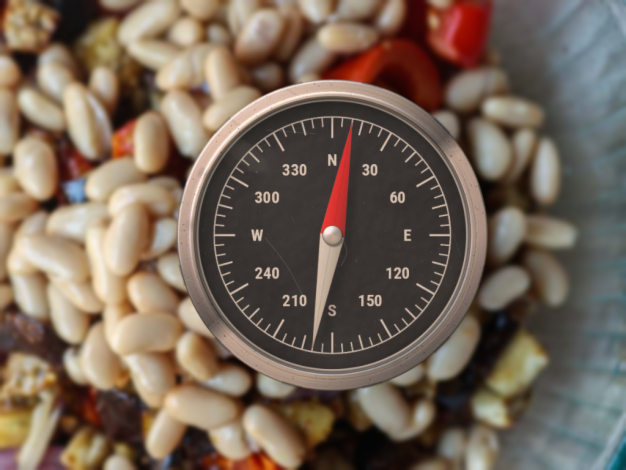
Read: 10 °
